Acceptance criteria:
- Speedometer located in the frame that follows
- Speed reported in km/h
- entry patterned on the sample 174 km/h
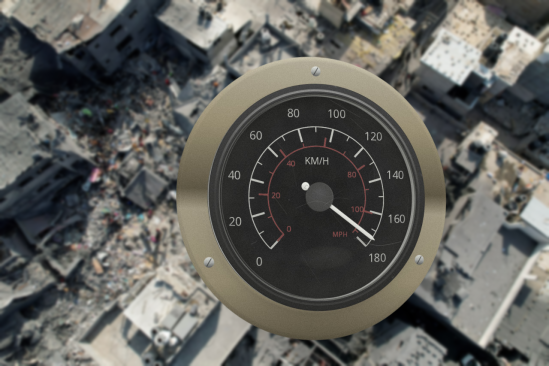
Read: 175 km/h
